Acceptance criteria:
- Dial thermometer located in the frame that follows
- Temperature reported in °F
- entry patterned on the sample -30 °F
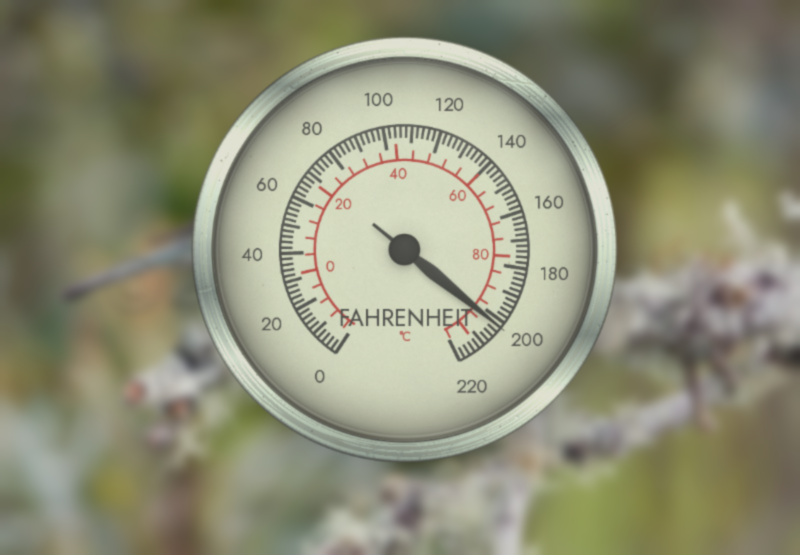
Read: 202 °F
